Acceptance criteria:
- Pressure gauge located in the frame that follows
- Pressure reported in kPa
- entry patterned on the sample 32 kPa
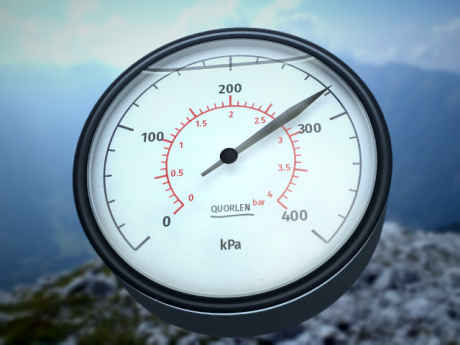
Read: 280 kPa
